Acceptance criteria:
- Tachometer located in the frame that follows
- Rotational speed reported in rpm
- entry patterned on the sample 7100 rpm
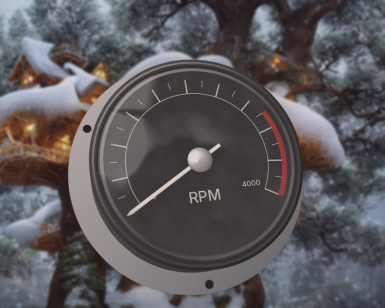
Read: 0 rpm
